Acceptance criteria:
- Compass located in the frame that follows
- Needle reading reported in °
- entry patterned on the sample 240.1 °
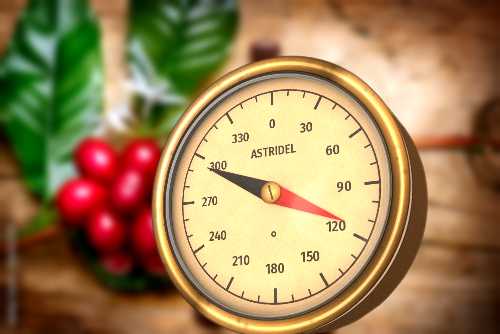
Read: 115 °
